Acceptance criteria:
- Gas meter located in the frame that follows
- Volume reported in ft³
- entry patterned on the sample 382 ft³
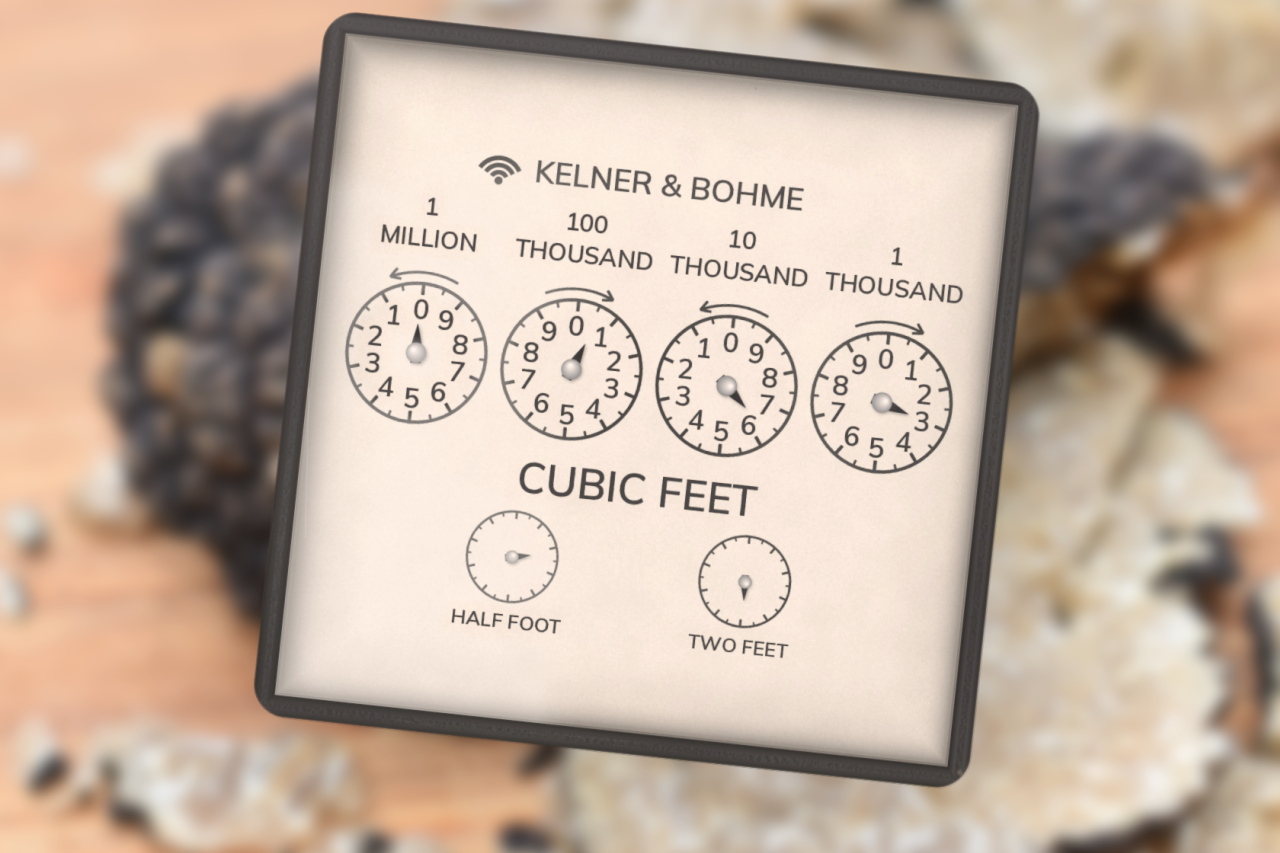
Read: 6300 ft³
